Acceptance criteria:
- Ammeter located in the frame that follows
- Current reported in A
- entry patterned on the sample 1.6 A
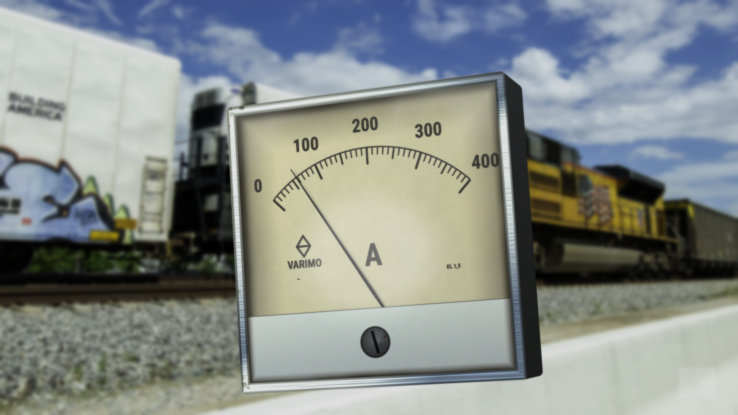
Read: 60 A
